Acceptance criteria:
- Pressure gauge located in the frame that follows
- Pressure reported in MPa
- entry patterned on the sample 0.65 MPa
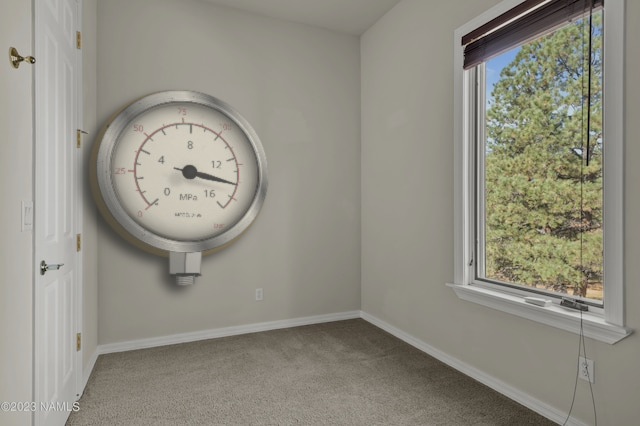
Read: 14 MPa
